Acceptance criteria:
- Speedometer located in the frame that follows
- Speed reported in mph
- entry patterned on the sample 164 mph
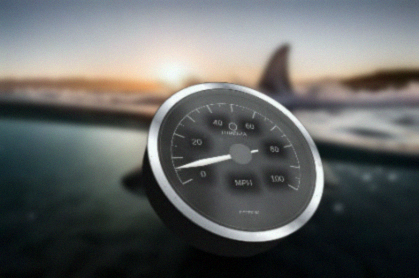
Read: 5 mph
